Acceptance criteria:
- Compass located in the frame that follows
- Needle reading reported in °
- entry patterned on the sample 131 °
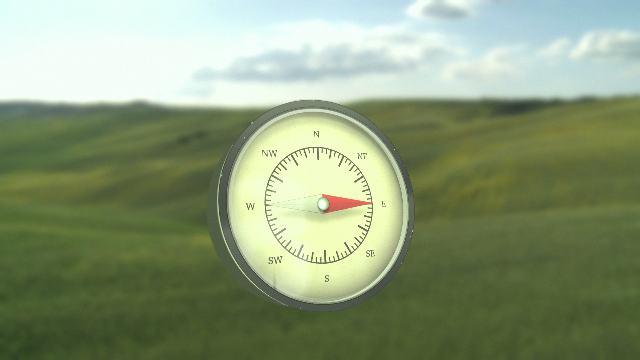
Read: 90 °
